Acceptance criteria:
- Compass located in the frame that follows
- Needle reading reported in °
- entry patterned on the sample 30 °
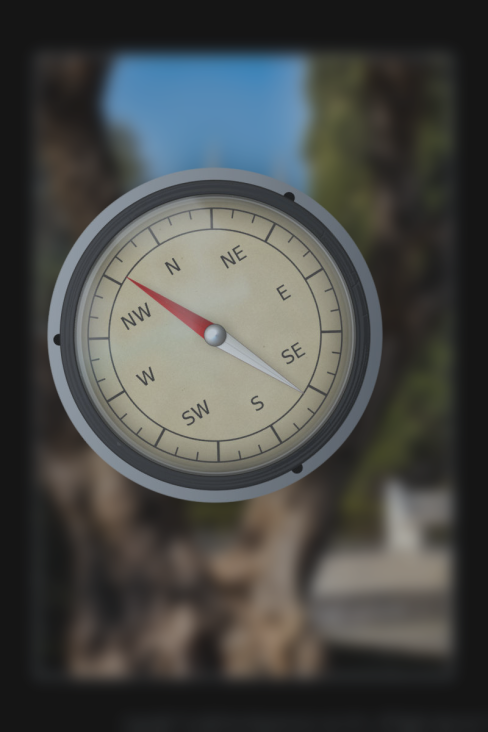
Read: 335 °
